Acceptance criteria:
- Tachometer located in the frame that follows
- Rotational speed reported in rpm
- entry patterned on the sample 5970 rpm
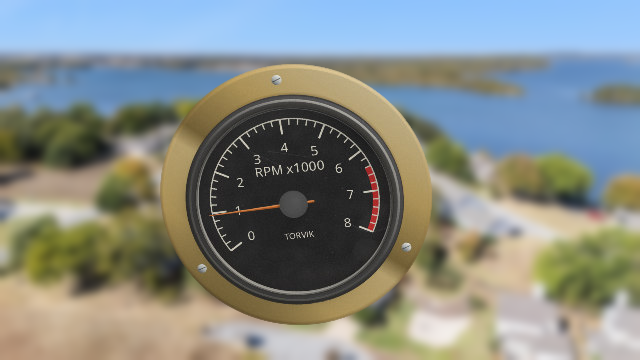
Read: 1000 rpm
